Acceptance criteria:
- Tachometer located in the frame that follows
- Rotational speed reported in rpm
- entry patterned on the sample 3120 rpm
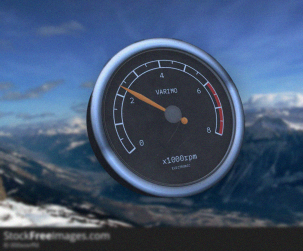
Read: 2250 rpm
